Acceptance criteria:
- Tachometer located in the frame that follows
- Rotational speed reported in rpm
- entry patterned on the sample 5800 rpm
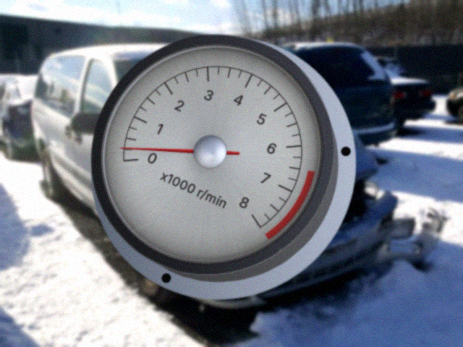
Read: 250 rpm
